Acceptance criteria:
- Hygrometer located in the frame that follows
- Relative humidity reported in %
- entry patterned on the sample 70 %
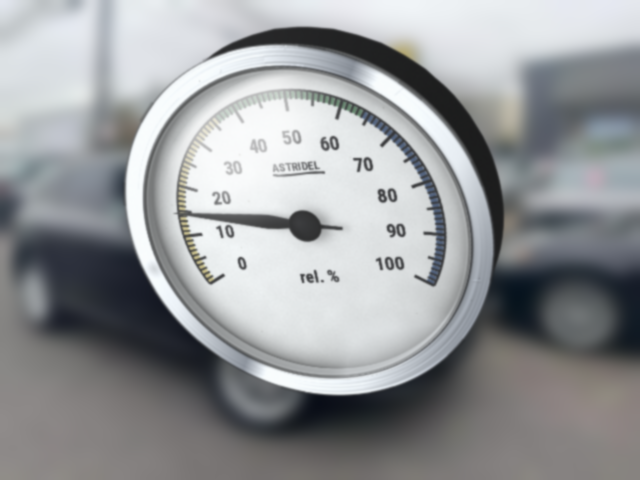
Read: 15 %
